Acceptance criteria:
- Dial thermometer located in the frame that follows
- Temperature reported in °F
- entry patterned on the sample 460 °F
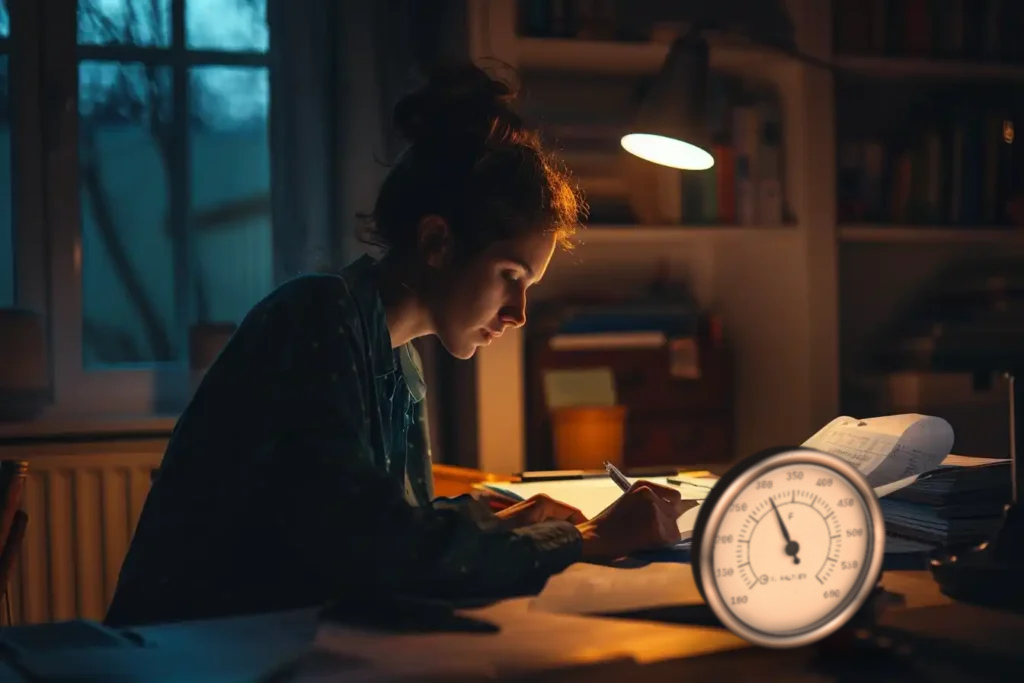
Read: 300 °F
